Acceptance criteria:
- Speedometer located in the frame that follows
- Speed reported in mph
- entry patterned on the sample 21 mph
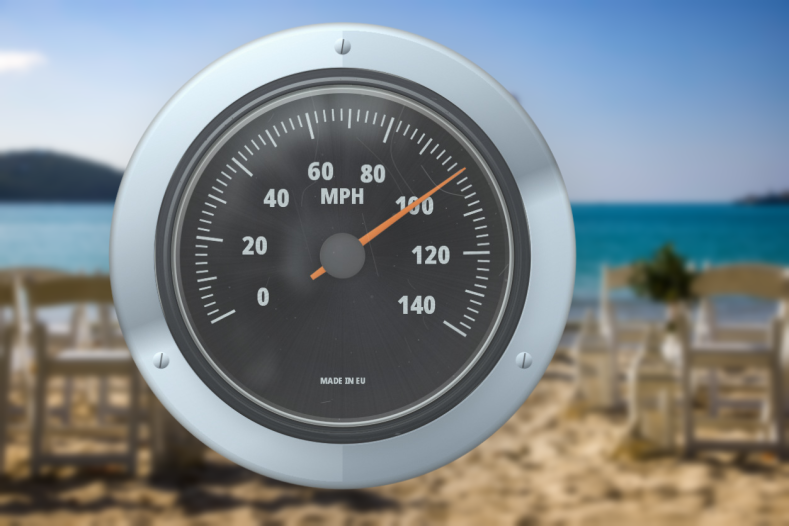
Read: 100 mph
